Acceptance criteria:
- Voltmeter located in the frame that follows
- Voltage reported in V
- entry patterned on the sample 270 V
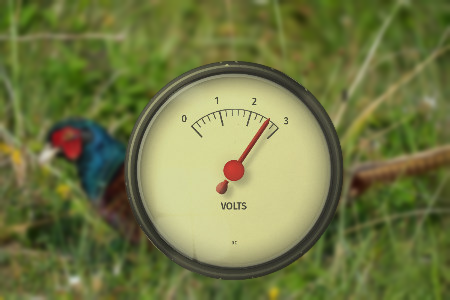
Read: 2.6 V
